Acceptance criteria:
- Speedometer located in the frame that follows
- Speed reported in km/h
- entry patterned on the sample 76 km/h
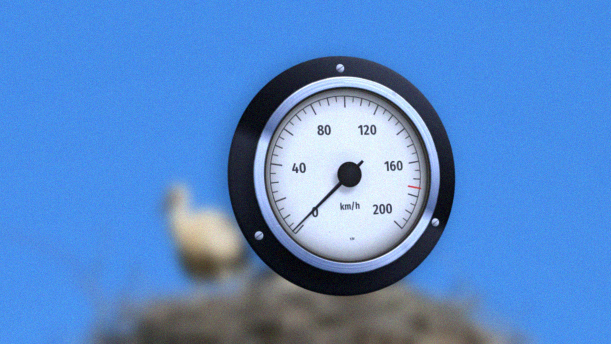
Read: 2.5 km/h
